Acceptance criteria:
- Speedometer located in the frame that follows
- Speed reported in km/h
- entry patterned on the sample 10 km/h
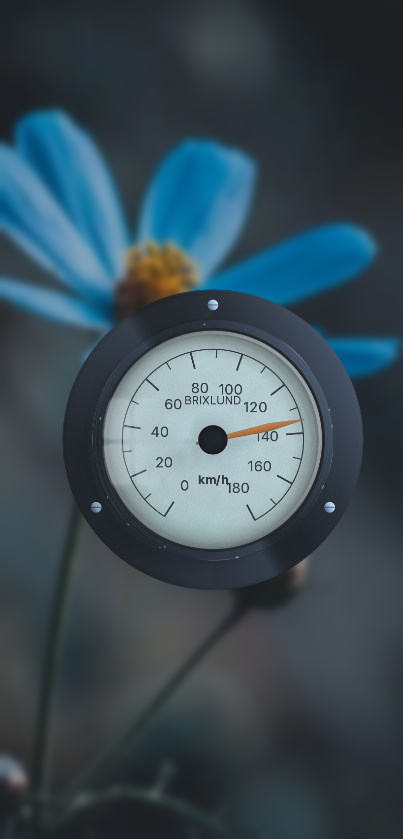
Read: 135 km/h
